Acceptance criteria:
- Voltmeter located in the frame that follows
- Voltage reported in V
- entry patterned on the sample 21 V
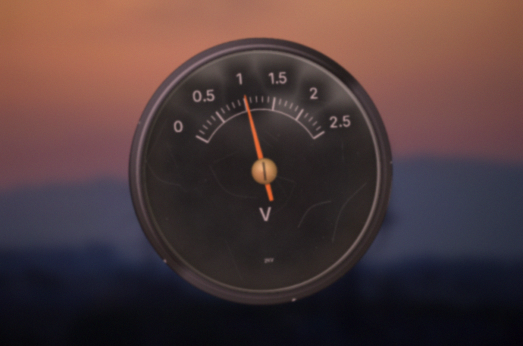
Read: 1 V
